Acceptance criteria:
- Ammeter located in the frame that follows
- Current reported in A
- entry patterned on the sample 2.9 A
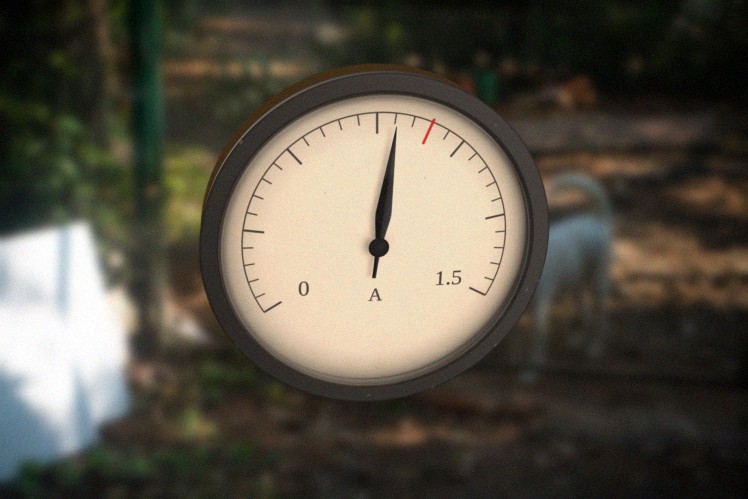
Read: 0.8 A
